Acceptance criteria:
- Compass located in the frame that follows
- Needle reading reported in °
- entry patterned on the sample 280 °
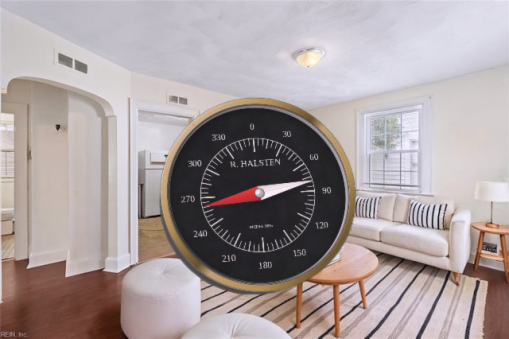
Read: 260 °
